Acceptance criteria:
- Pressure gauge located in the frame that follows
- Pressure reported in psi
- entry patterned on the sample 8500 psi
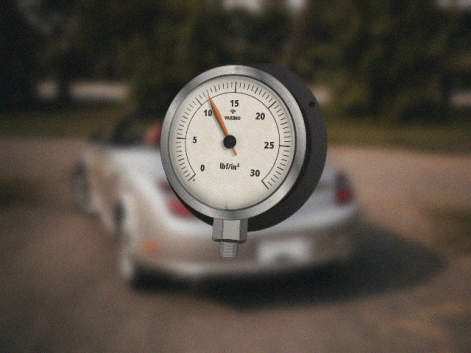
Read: 11.5 psi
